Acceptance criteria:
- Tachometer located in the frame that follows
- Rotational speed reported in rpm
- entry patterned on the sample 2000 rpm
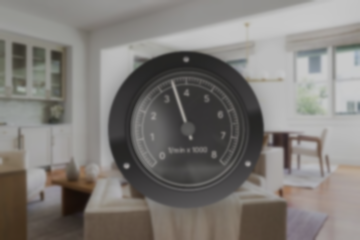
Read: 3500 rpm
